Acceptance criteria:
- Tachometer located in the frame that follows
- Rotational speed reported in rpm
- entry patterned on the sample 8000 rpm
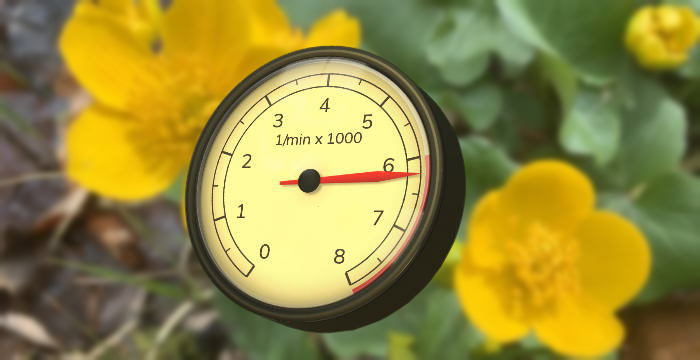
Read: 6250 rpm
